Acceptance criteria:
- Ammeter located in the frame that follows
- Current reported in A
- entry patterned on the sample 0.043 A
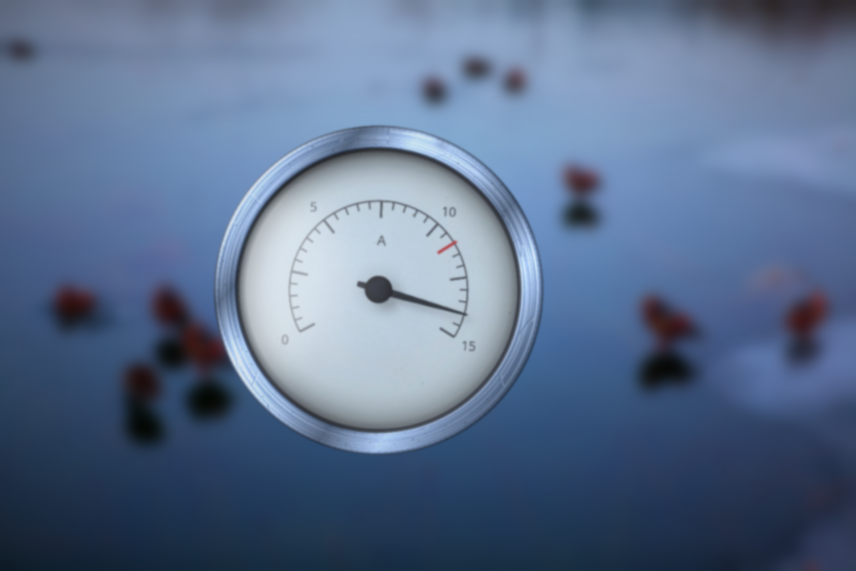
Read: 14 A
